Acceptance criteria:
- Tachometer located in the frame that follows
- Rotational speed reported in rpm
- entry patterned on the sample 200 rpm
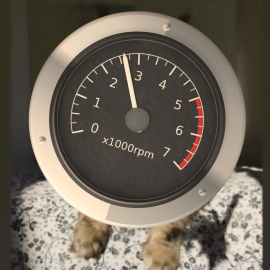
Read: 2625 rpm
